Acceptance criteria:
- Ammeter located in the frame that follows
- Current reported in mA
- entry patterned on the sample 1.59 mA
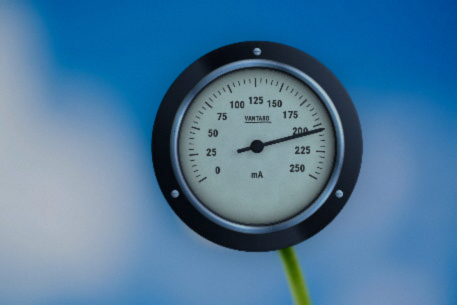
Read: 205 mA
